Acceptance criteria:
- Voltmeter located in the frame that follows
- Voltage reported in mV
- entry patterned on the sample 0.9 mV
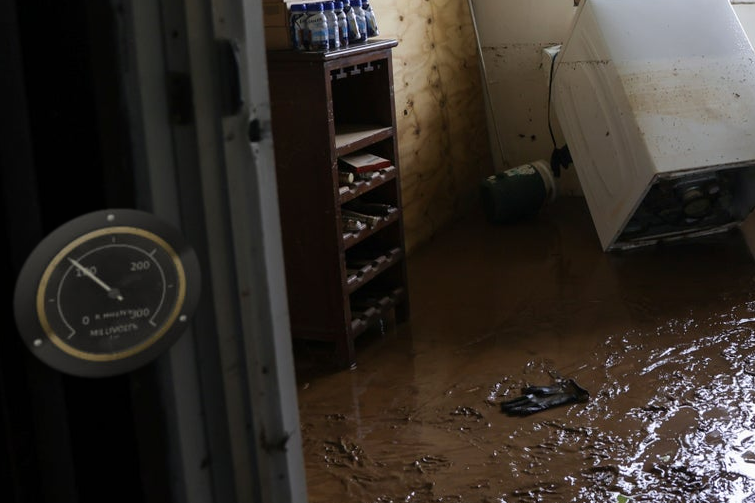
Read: 100 mV
